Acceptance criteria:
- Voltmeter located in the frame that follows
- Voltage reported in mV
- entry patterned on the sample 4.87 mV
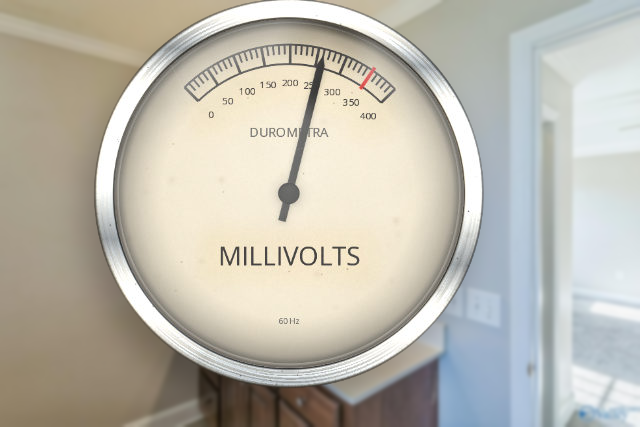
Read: 260 mV
